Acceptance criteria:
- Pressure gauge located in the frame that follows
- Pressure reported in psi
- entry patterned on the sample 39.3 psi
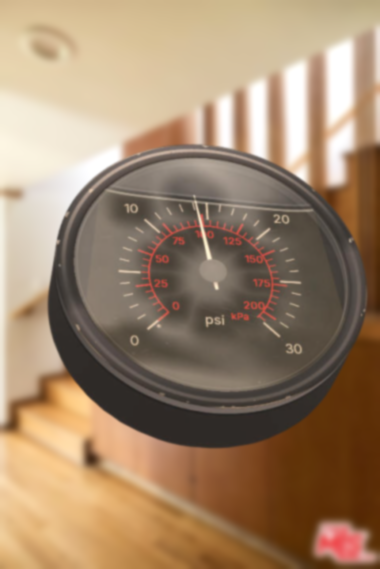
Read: 14 psi
